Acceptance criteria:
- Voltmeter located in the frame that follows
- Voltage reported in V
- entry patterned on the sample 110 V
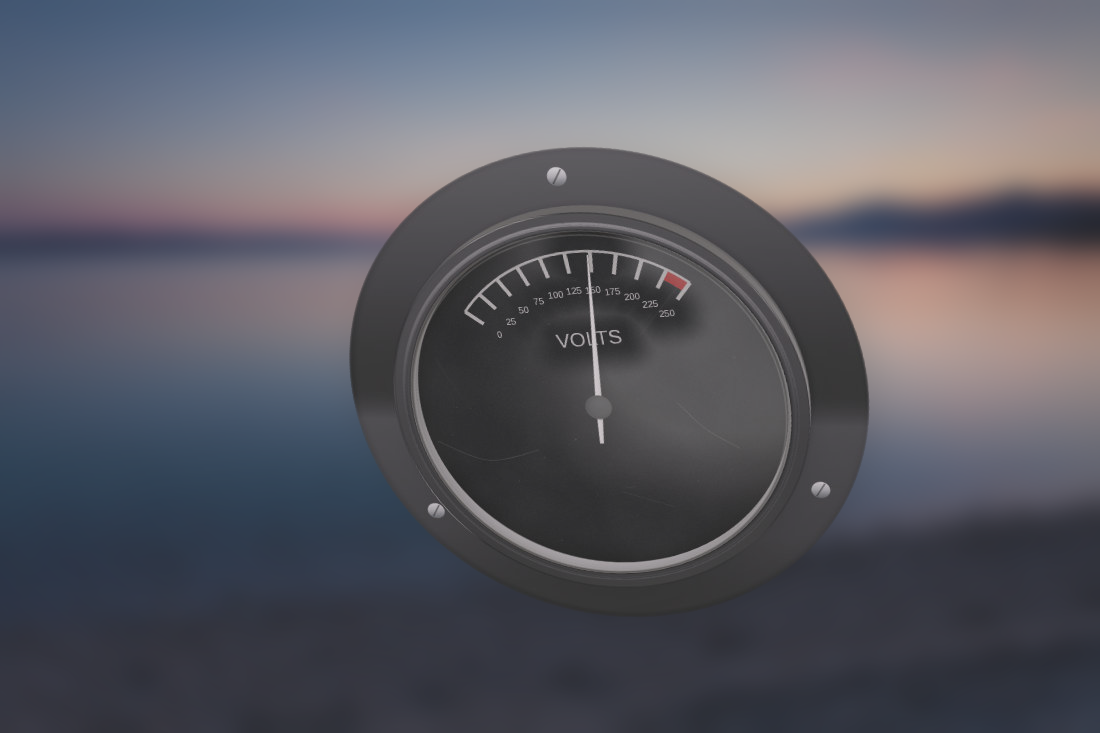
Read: 150 V
